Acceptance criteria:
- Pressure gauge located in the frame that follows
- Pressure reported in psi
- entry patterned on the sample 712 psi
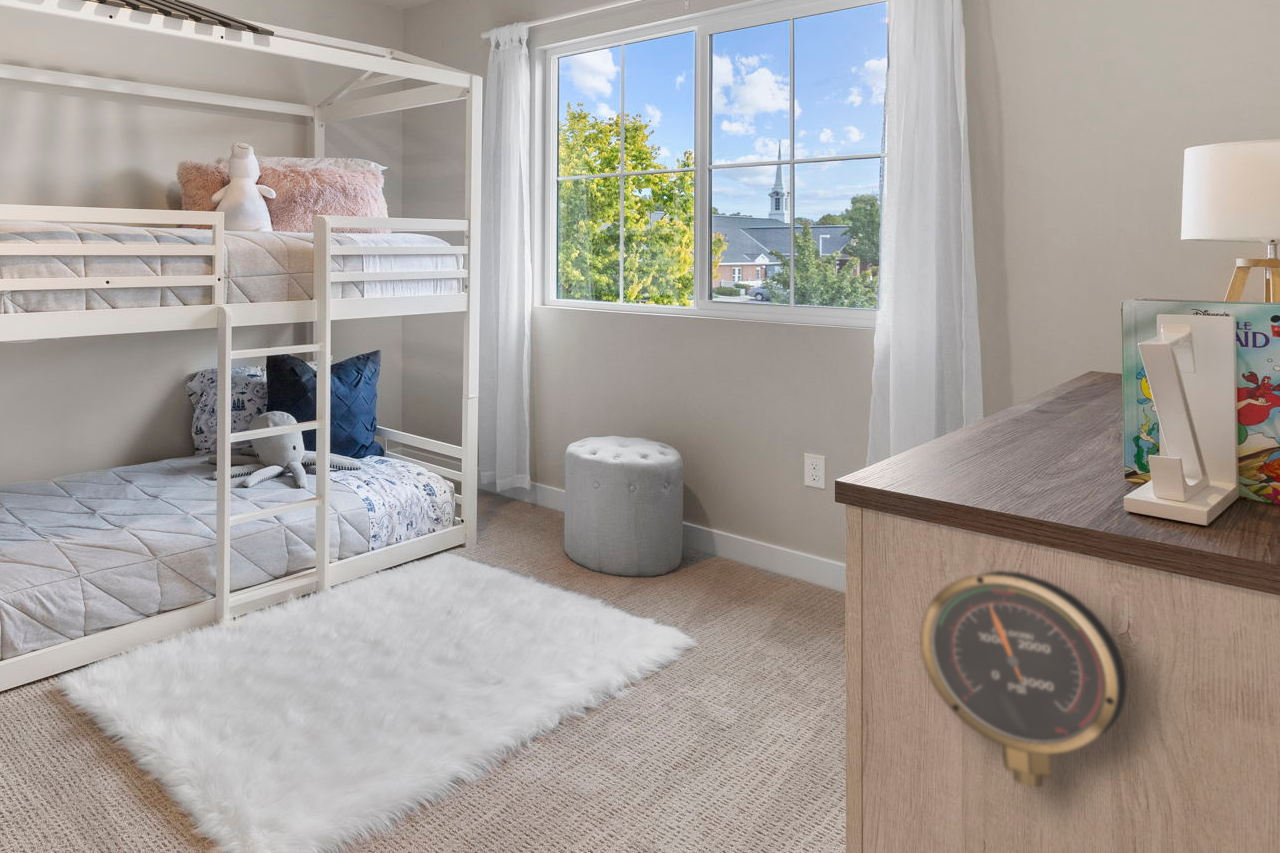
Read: 1300 psi
